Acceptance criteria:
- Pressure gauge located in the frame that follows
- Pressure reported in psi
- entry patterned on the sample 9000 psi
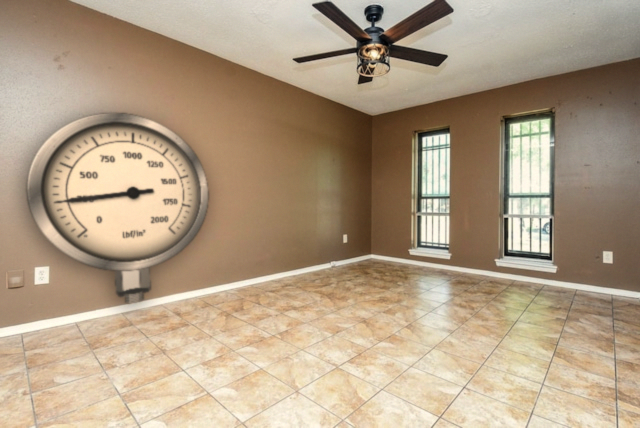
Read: 250 psi
